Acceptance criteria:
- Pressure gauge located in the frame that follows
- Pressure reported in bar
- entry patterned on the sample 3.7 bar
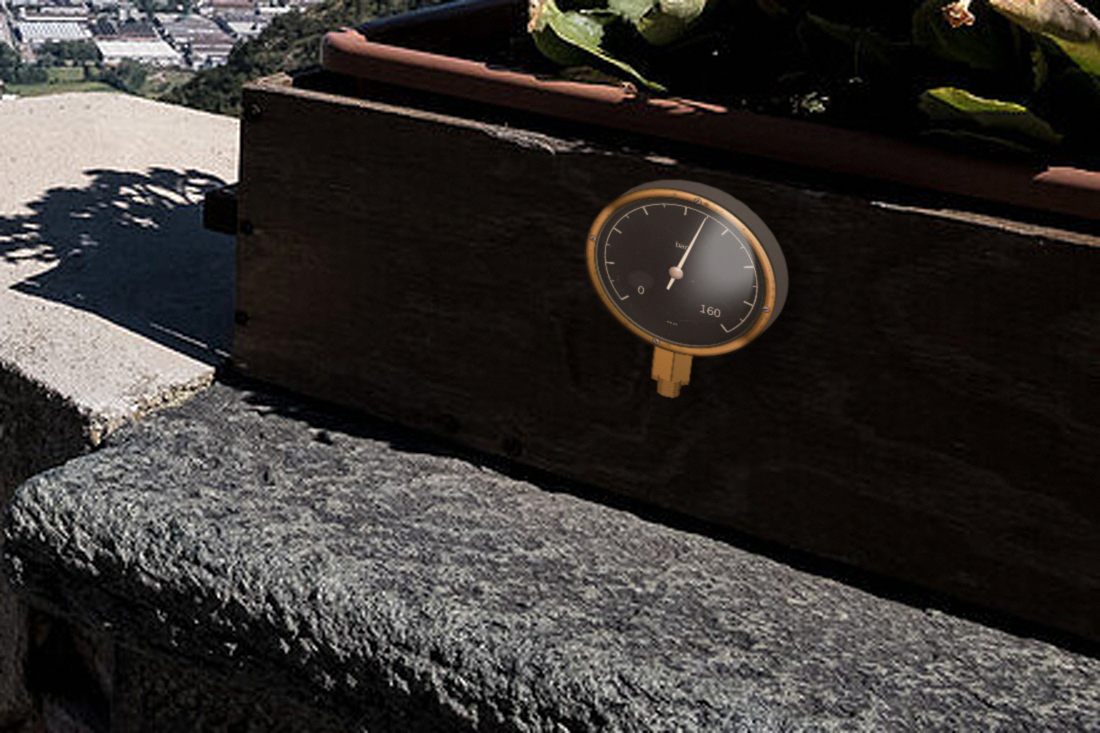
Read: 90 bar
